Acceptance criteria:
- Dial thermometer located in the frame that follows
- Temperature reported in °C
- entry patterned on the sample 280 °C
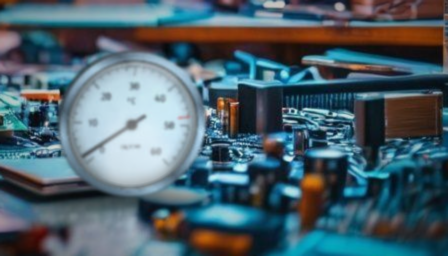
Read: 2 °C
